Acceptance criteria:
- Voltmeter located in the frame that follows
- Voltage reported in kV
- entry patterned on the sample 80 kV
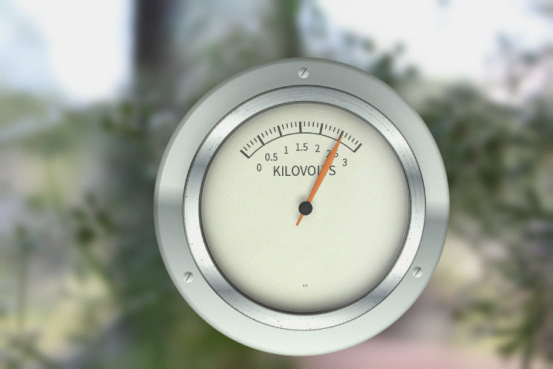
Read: 2.5 kV
